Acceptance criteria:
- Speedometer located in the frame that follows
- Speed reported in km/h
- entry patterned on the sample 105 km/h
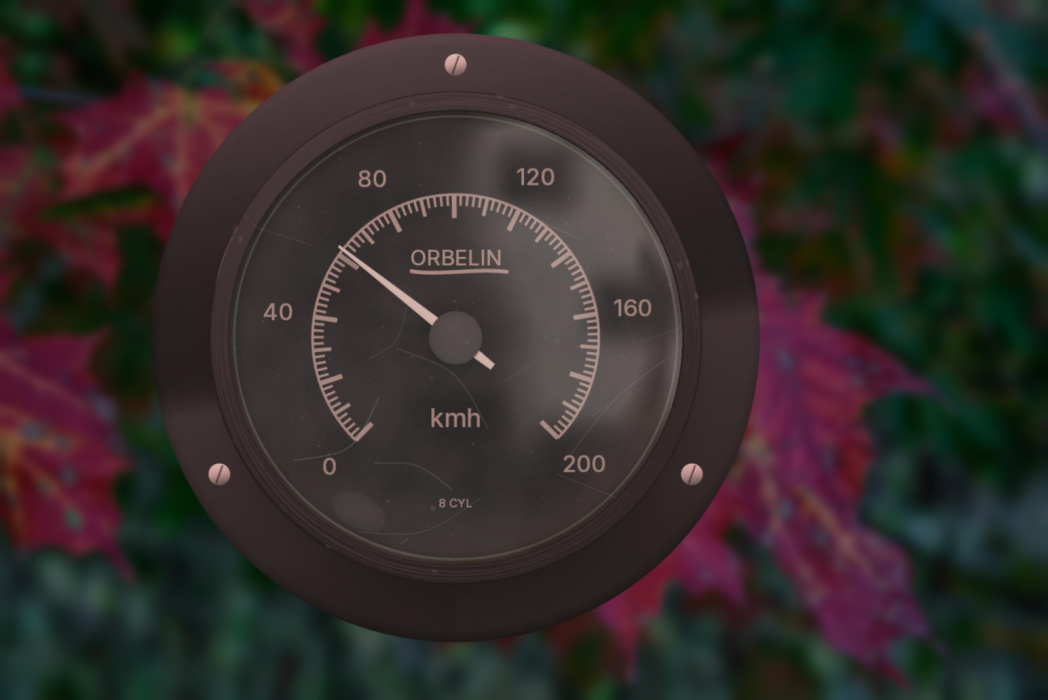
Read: 62 km/h
